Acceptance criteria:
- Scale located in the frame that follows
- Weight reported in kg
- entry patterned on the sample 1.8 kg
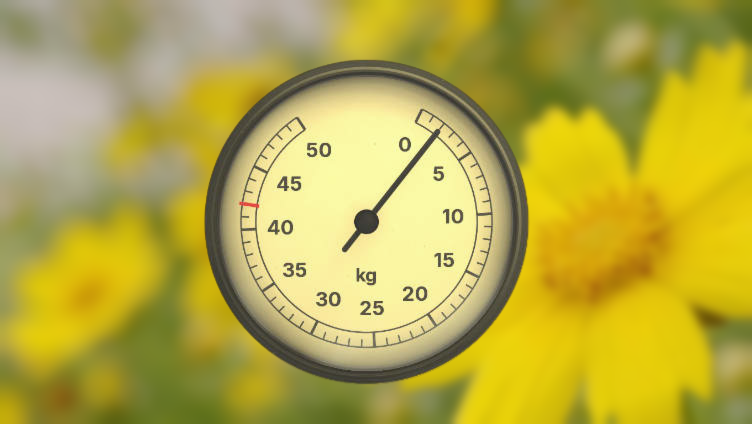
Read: 2 kg
